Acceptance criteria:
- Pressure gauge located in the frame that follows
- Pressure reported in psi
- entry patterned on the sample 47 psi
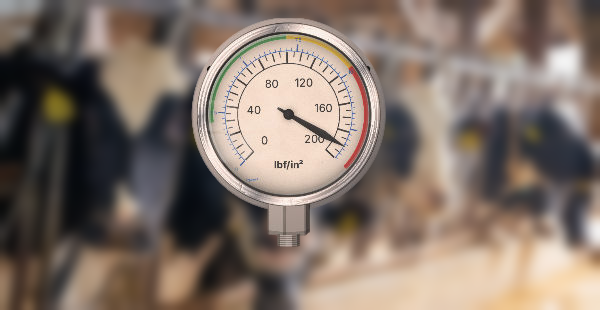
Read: 190 psi
